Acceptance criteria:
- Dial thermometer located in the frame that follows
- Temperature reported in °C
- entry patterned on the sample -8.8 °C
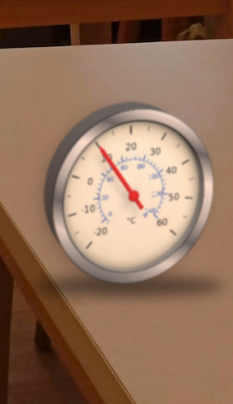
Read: 10 °C
